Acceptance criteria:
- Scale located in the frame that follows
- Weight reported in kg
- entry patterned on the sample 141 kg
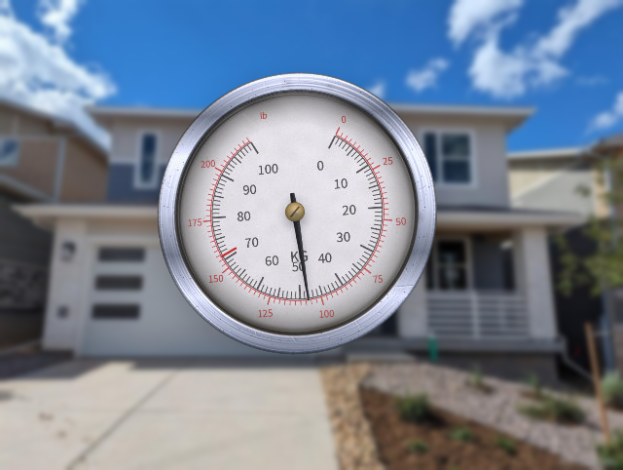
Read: 48 kg
